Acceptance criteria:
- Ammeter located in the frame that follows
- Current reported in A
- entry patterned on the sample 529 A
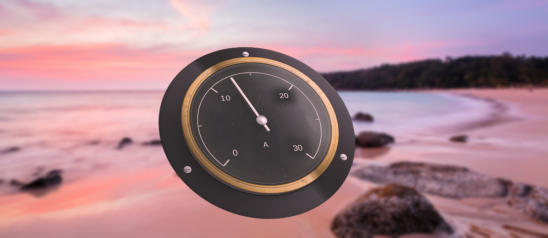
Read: 12.5 A
